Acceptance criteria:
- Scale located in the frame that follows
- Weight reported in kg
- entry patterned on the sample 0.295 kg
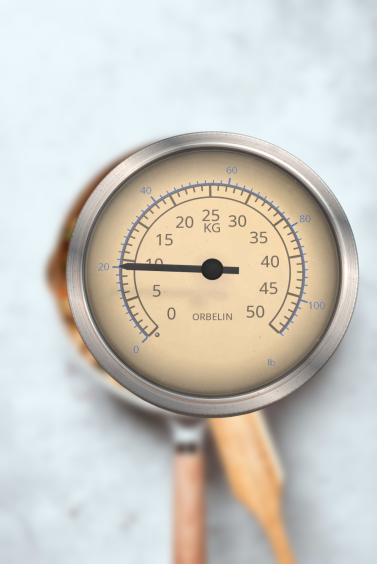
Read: 9 kg
